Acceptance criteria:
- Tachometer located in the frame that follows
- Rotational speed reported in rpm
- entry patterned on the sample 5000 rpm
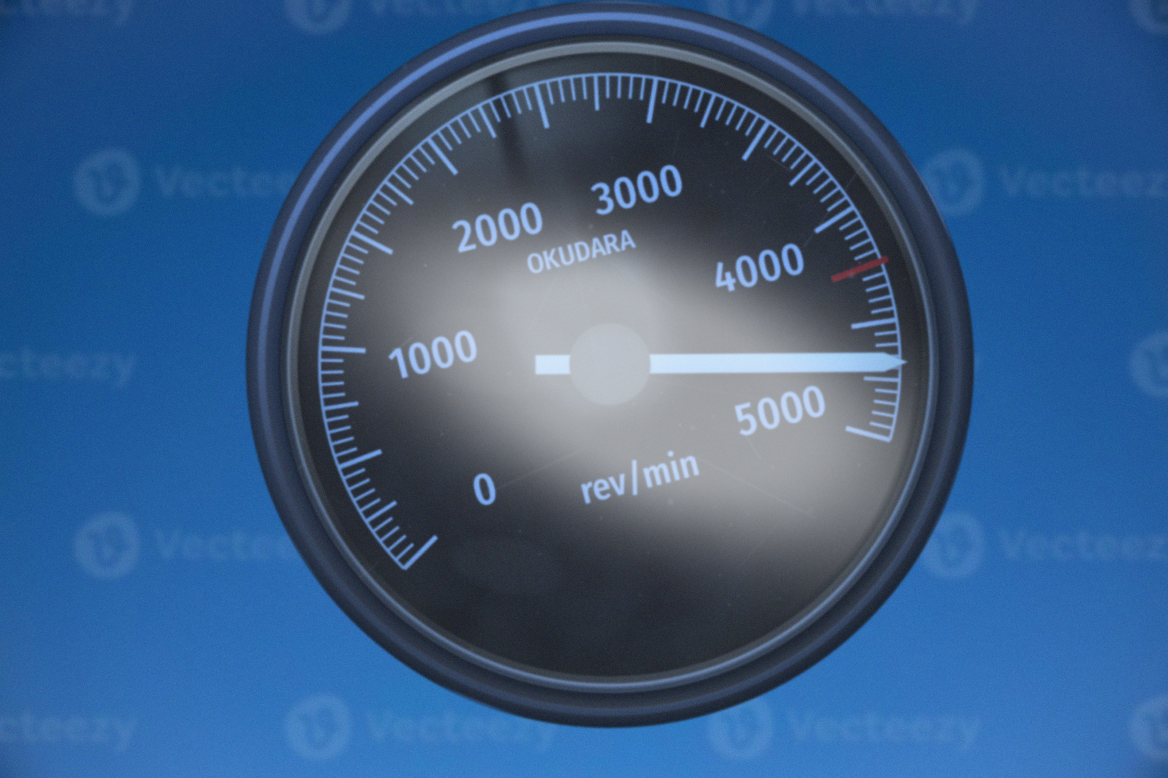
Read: 4675 rpm
